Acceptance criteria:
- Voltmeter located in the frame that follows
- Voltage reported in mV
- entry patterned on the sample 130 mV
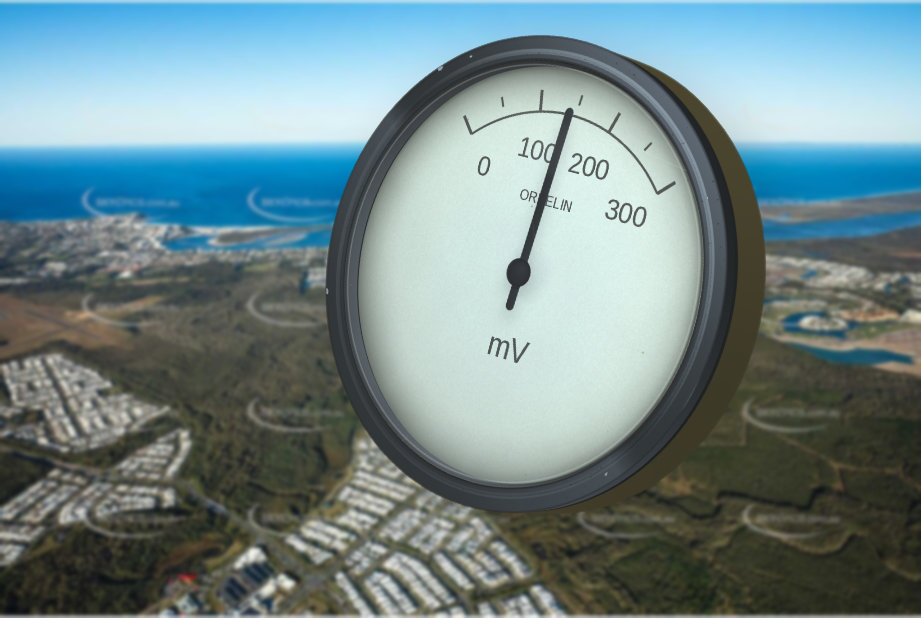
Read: 150 mV
